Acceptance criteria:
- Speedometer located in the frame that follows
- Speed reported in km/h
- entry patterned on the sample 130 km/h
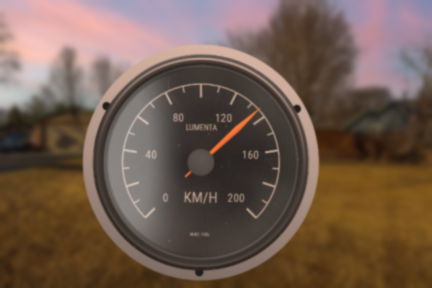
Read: 135 km/h
